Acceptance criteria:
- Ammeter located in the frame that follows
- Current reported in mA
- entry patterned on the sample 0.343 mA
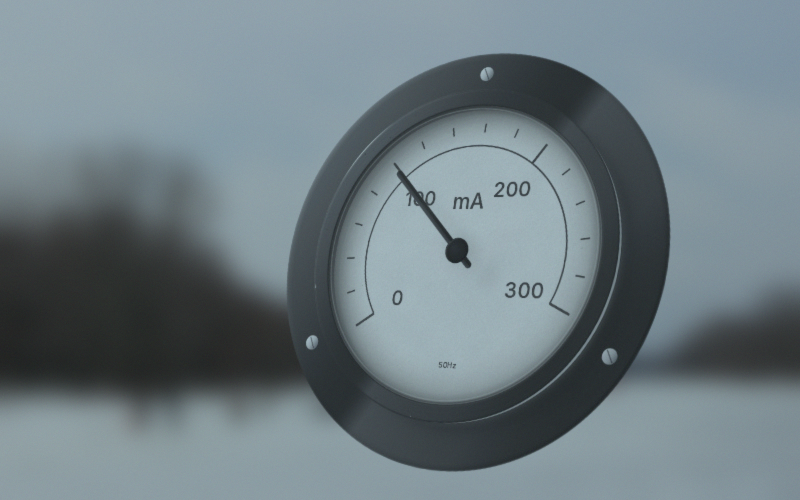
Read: 100 mA
